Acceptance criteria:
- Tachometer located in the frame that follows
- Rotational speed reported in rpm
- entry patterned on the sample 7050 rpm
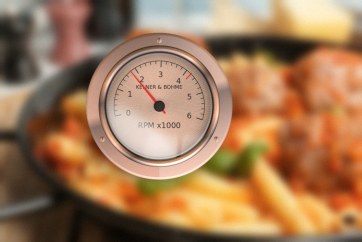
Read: 1800 rpm
